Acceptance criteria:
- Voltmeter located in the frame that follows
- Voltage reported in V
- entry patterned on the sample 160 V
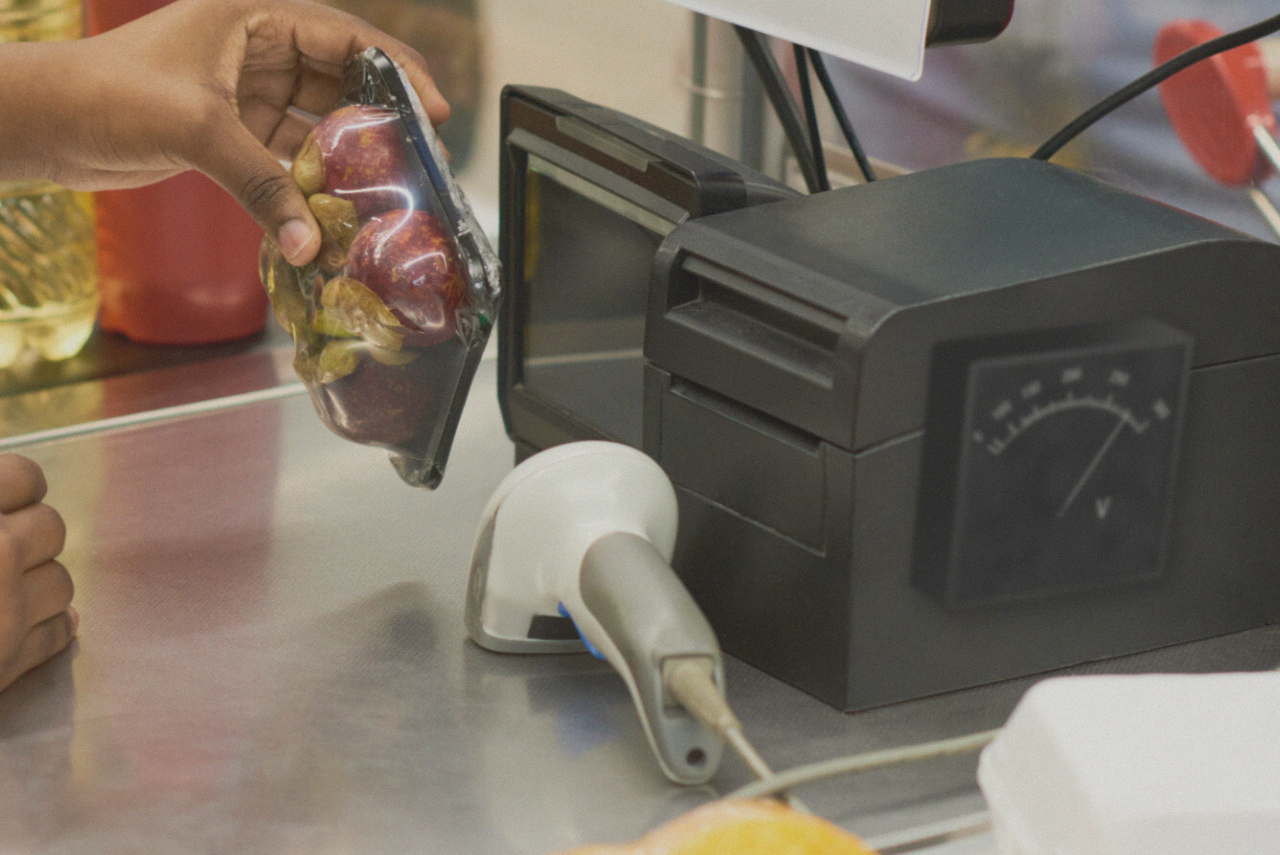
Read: 275 V
